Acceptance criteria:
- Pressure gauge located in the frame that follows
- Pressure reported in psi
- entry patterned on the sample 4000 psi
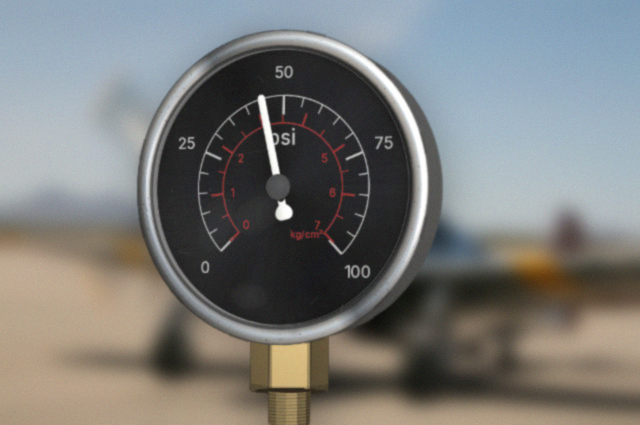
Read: 45 psi
